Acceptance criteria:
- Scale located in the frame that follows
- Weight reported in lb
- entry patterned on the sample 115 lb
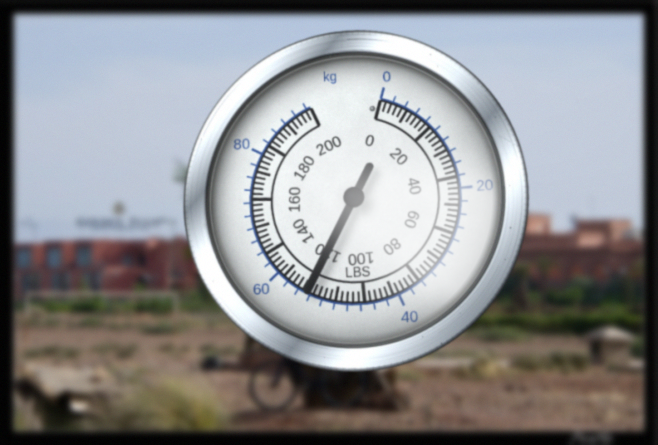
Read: 120 lb
